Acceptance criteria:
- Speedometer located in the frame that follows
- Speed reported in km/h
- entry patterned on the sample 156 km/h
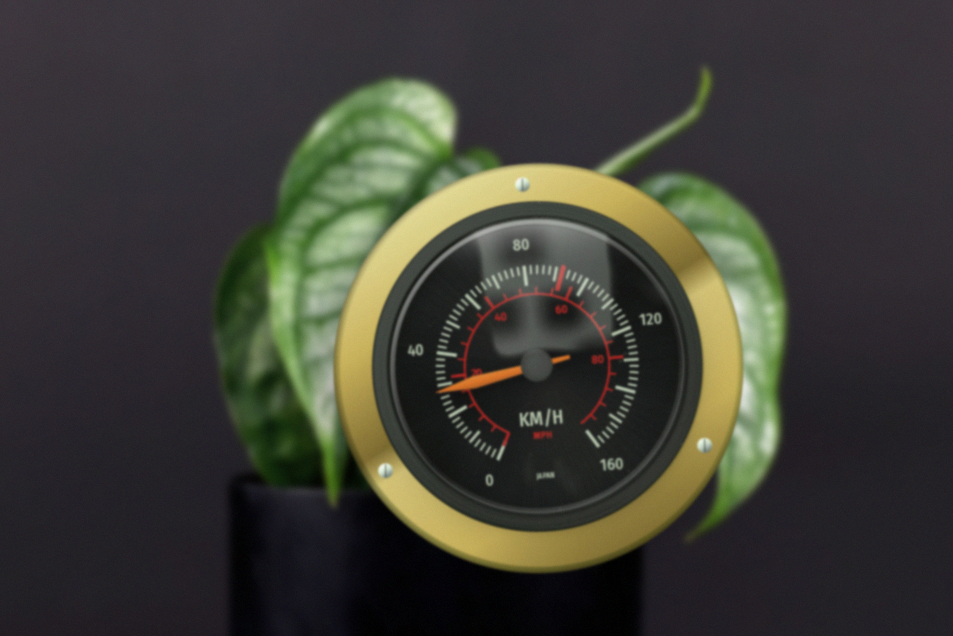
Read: 28 km/h
